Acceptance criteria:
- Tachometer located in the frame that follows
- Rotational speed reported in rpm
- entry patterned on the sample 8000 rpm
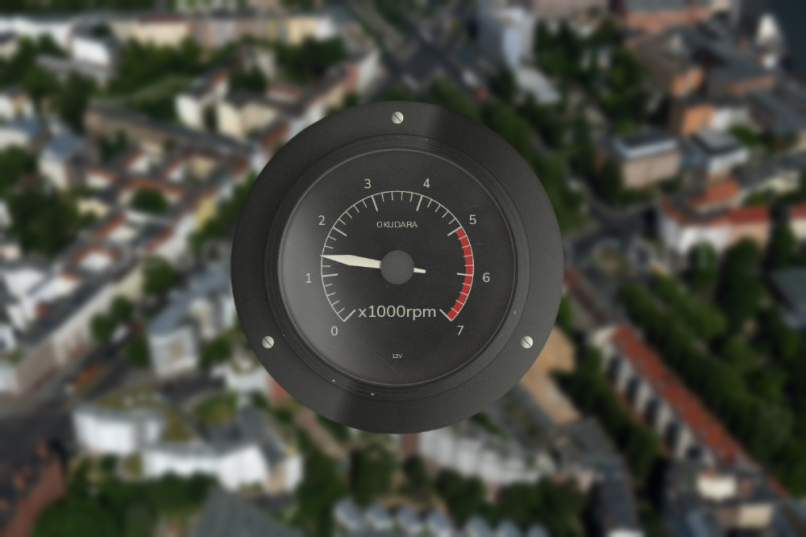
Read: 1400 rpm
